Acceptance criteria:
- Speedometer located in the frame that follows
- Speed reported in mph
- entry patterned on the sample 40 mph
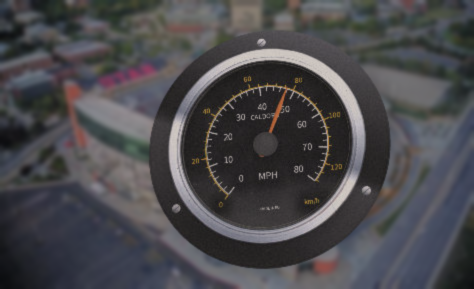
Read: 48 mph
